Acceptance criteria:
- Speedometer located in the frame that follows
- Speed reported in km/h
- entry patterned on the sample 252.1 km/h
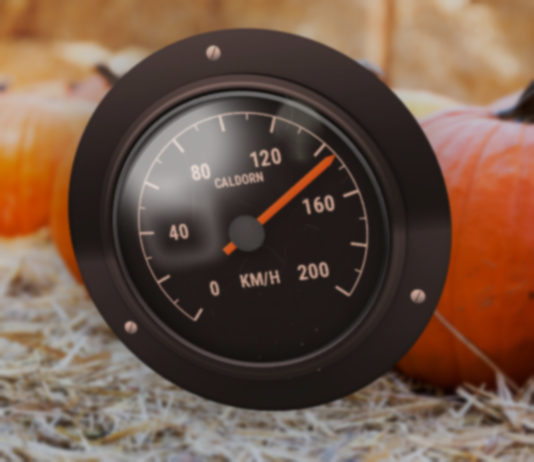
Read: 145 km/h
